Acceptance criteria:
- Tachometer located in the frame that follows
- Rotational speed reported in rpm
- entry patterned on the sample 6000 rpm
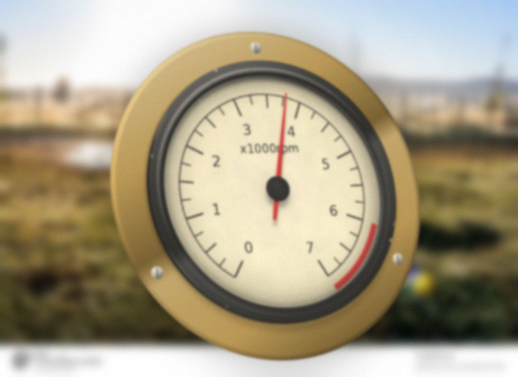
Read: 3750 rpm
